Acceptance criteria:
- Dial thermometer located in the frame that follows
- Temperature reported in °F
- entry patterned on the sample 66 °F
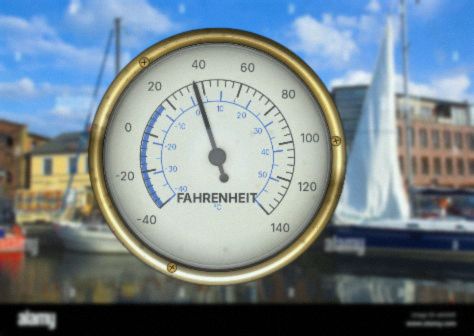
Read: 36 °F
